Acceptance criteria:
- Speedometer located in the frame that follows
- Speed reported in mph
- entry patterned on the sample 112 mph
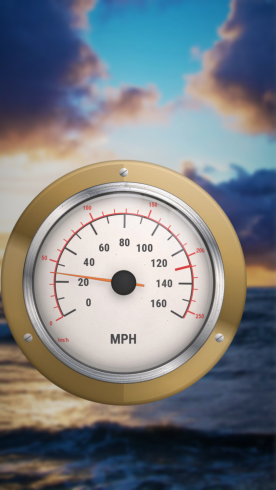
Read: 25 mph
